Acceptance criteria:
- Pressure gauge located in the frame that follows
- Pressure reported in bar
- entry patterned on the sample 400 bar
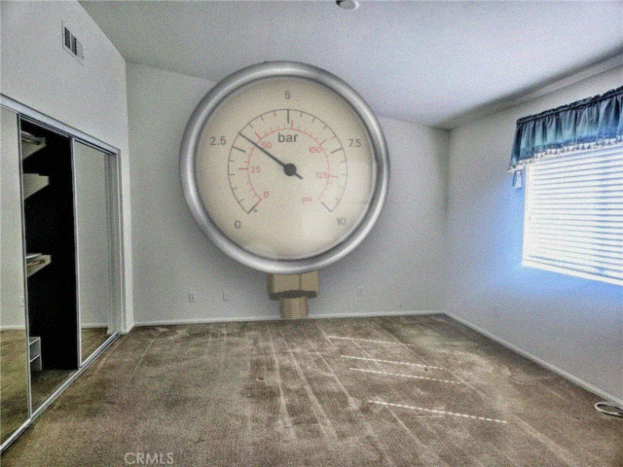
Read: 3 bar
